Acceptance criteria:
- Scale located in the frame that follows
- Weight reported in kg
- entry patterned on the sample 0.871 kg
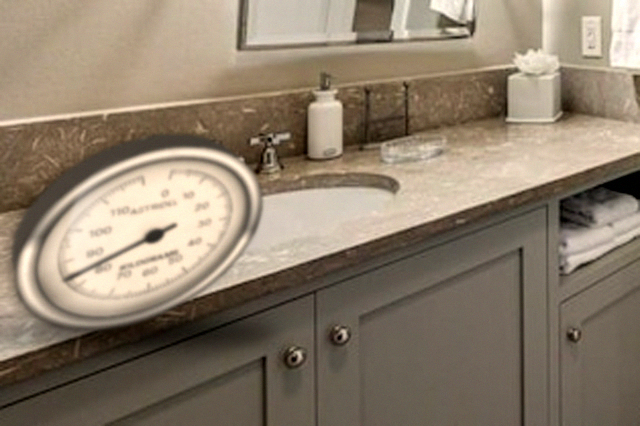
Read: 85 kg
